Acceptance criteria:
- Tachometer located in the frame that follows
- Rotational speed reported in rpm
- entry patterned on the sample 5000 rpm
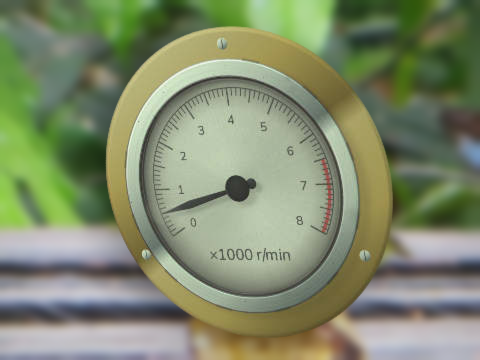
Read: 500 rpm
